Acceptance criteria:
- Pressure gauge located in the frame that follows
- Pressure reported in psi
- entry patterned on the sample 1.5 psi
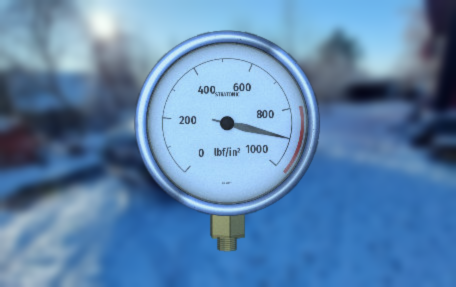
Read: 900 psi
